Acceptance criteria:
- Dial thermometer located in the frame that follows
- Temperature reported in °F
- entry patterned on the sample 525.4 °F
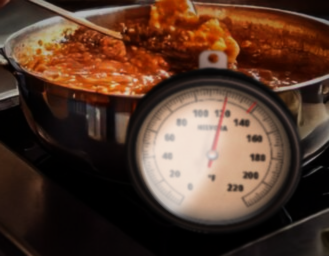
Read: 120 °F
